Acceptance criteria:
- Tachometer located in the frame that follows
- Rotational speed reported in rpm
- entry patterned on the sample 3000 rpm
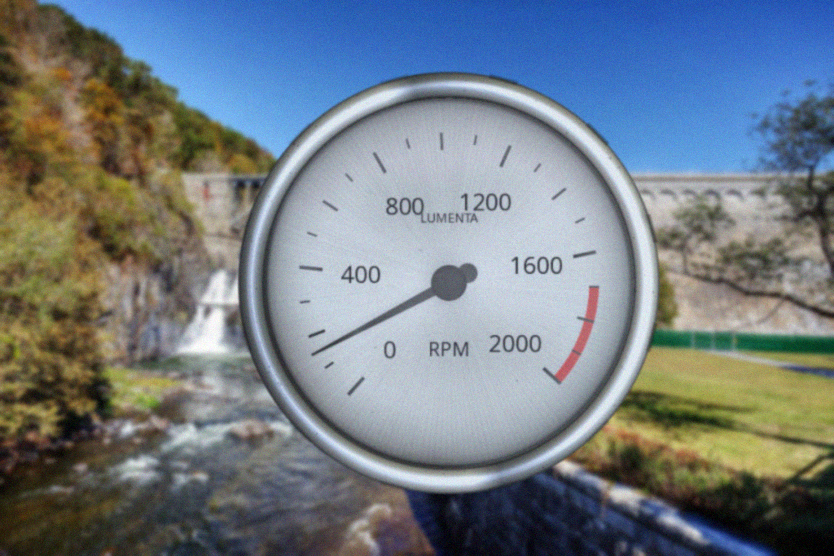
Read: 150 rpm
